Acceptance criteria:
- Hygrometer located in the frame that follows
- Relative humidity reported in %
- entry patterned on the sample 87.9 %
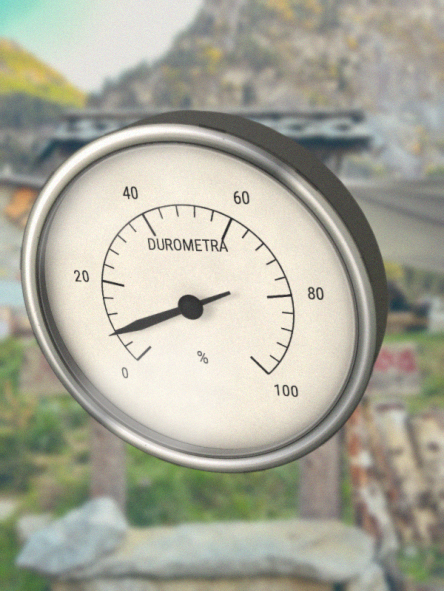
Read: 8 %
